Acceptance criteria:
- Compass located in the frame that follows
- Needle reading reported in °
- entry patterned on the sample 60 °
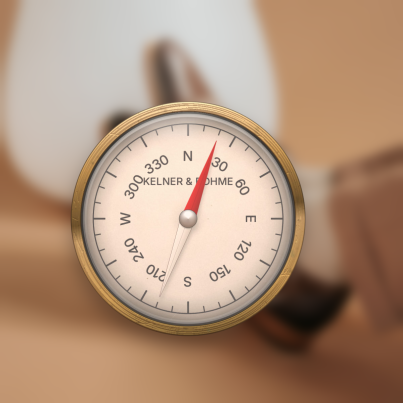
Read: 20 °
